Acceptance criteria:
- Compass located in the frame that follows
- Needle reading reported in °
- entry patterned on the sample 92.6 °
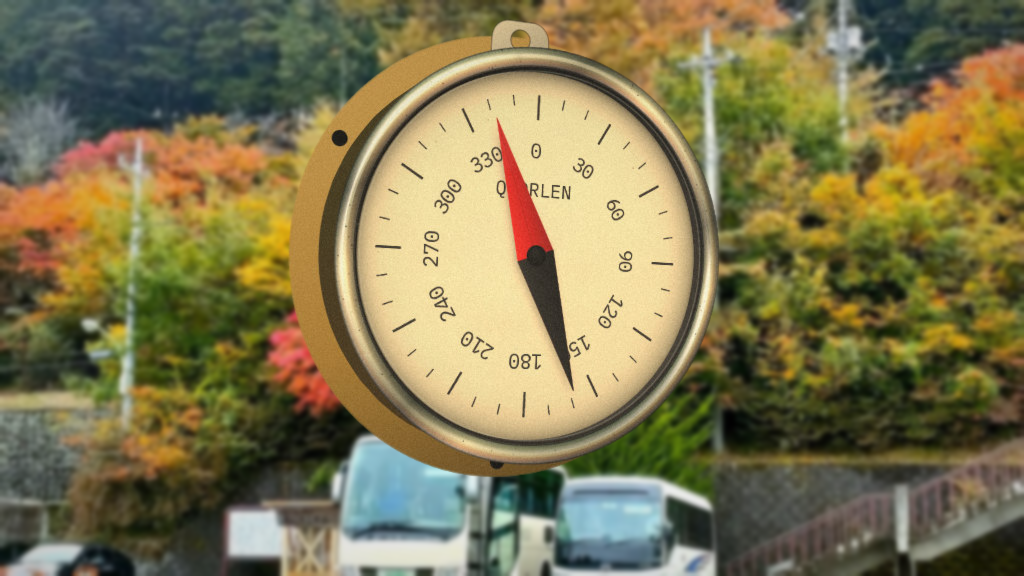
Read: 340 °
